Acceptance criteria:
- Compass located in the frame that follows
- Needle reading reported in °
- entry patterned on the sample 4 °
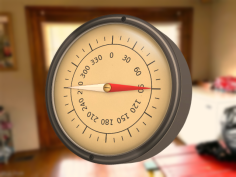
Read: 90 °
